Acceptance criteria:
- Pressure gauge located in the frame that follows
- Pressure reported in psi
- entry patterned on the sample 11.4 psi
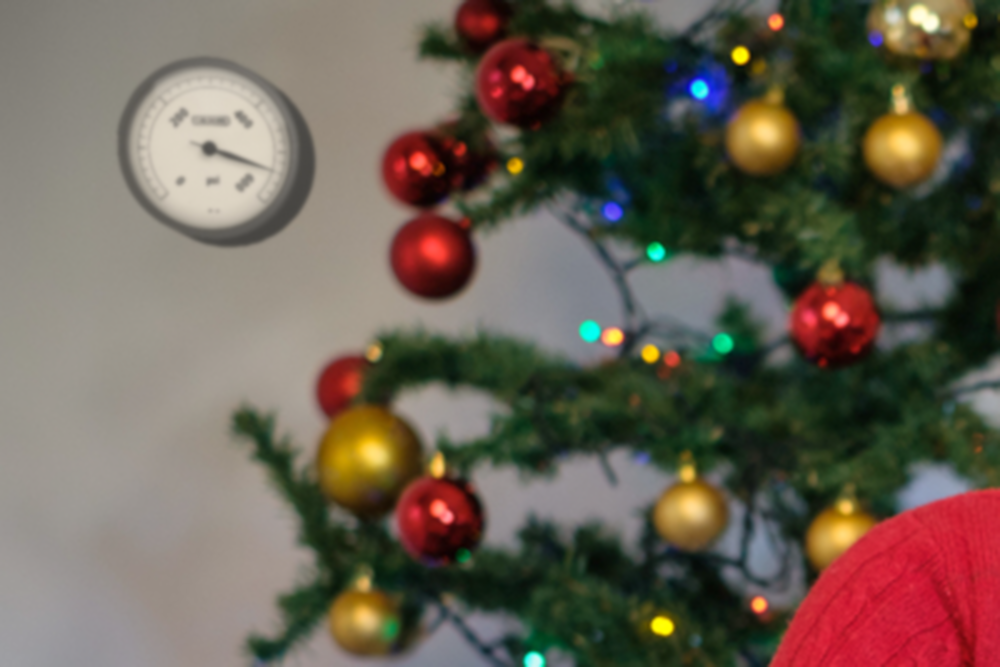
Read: 540 psi
